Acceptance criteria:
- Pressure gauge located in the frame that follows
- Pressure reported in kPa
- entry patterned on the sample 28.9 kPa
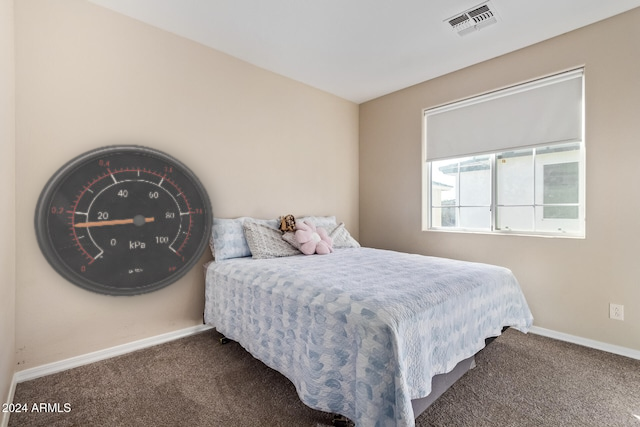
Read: 15 kPa
